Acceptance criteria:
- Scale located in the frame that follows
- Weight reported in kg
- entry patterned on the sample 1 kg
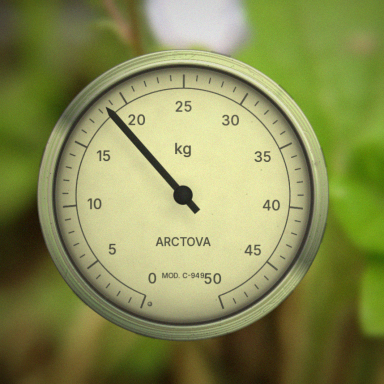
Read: 18.5 kg
